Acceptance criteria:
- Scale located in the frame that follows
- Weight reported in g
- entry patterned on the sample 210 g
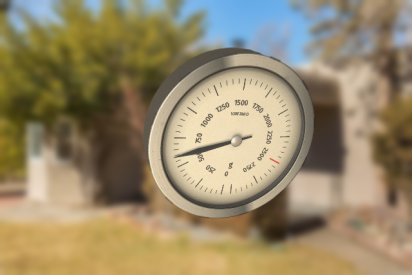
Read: 600 g
